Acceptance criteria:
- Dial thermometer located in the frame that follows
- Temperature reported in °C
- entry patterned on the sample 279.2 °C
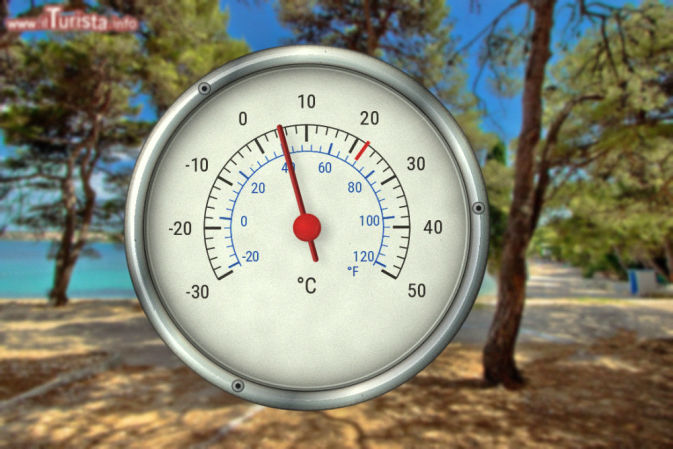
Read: 5 °C
